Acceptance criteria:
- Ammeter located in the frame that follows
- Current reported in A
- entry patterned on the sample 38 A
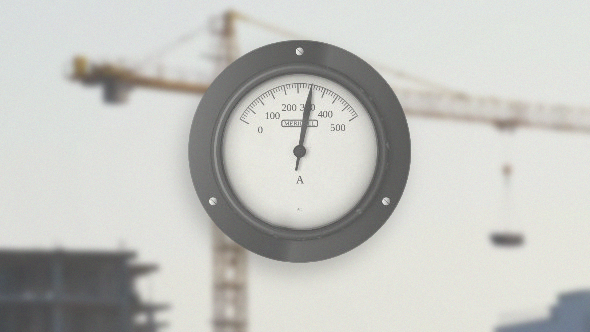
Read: 300 A
